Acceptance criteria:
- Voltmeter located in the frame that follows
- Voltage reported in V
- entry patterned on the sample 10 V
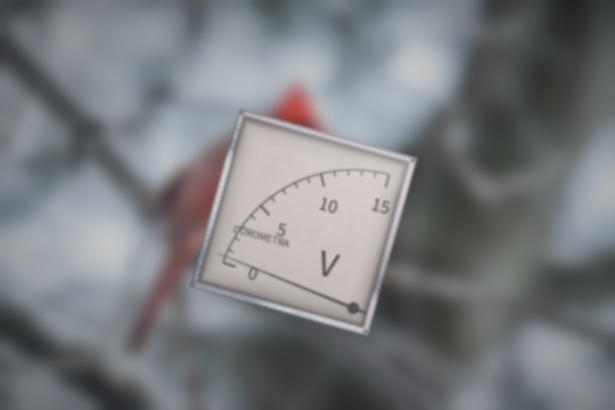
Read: 0.5 V
